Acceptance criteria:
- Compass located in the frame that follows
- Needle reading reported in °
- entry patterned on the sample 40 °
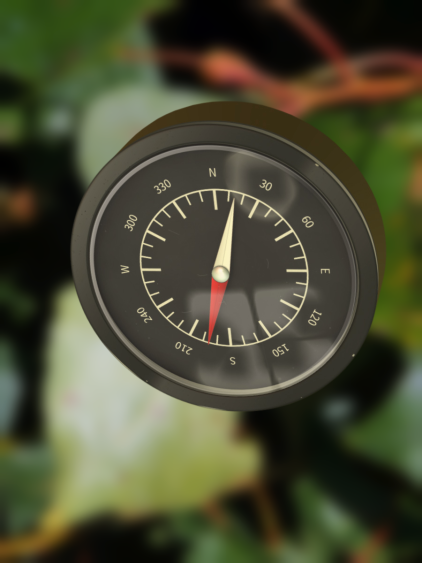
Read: 195 °
